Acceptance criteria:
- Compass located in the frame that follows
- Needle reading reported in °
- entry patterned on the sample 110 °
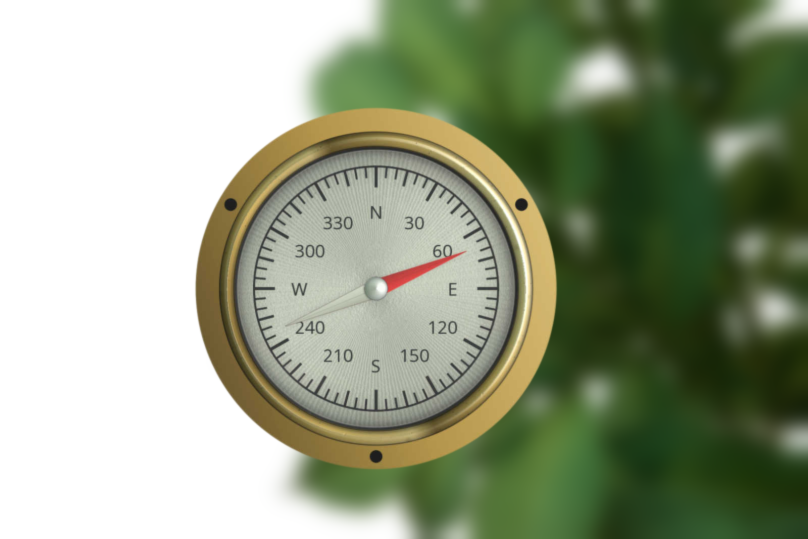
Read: 67.5 °
